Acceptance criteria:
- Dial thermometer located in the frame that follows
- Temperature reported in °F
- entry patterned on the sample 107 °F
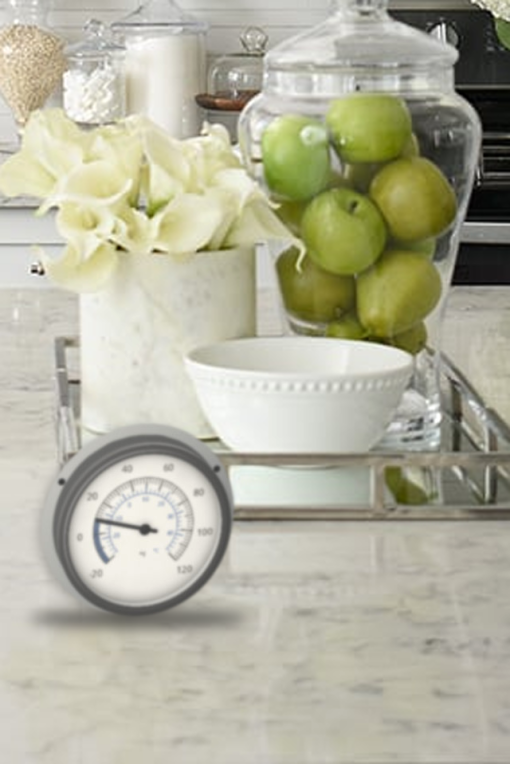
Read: 10 °F
